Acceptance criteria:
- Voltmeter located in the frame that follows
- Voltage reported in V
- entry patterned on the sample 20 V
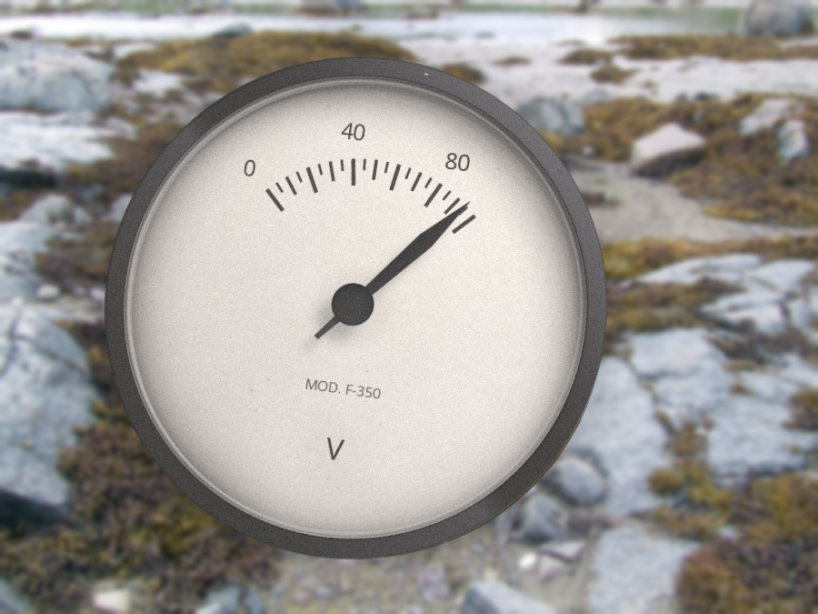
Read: 95 V
